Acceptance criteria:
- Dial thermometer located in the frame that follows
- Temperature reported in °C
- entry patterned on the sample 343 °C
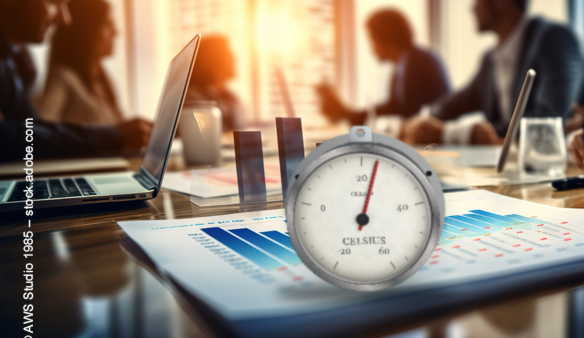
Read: 24 °C
